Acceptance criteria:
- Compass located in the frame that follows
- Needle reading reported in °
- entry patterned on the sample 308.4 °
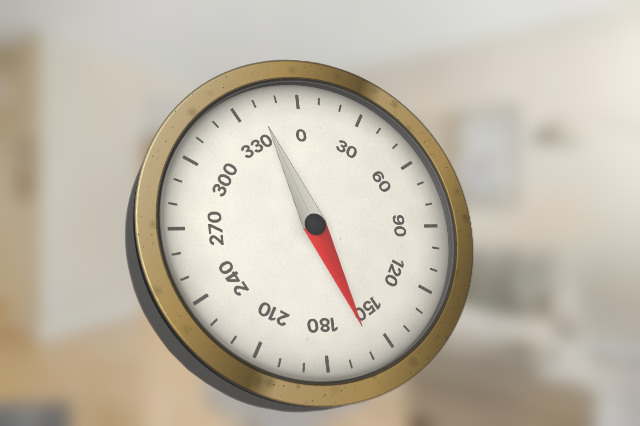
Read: 160 °
